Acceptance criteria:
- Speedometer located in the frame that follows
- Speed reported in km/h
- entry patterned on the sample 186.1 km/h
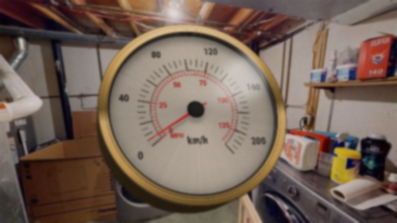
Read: 5 km/h
